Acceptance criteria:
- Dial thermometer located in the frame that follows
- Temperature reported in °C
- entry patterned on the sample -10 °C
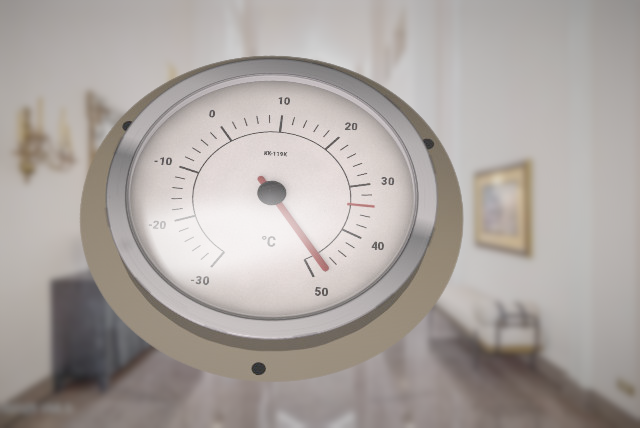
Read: 48 °C
